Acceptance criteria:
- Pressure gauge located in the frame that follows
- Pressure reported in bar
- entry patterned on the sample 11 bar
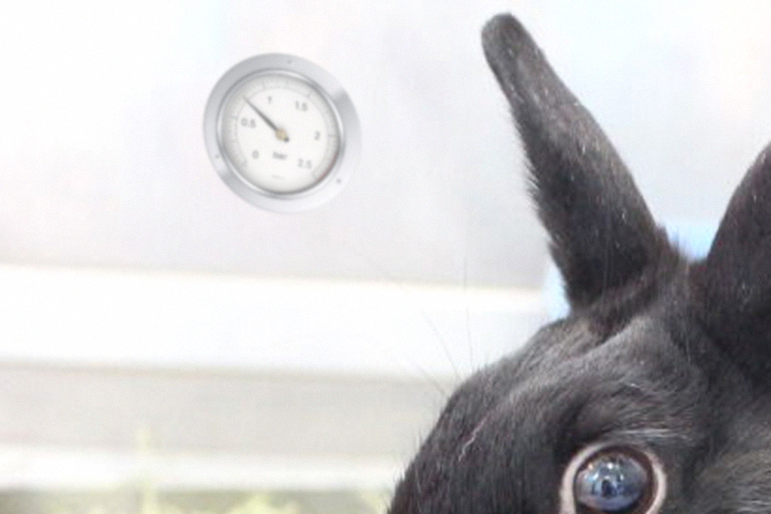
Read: 0.75 bar
